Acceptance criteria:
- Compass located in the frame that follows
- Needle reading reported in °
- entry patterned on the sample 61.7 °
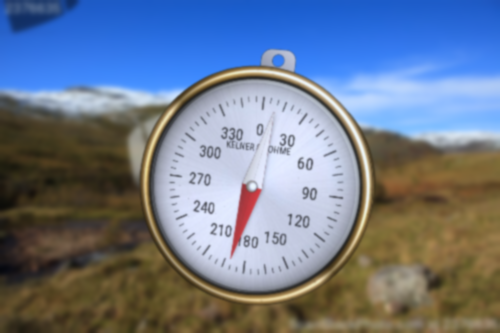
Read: 190 °
